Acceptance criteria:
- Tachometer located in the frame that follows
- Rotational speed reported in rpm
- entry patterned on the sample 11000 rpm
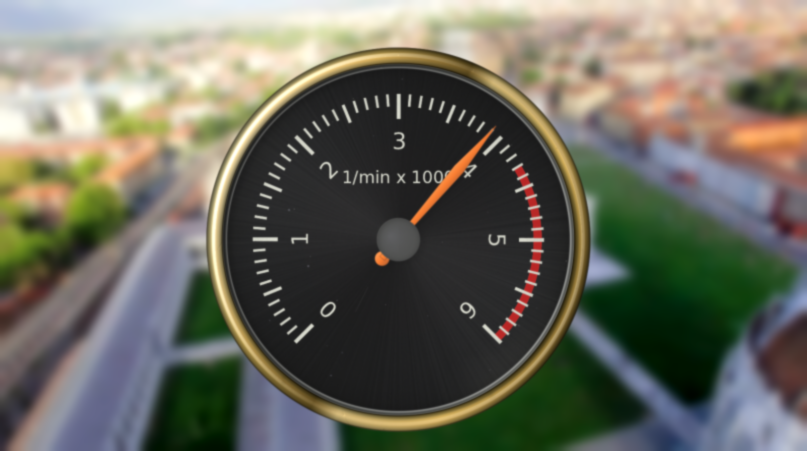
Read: 3900 rpm
